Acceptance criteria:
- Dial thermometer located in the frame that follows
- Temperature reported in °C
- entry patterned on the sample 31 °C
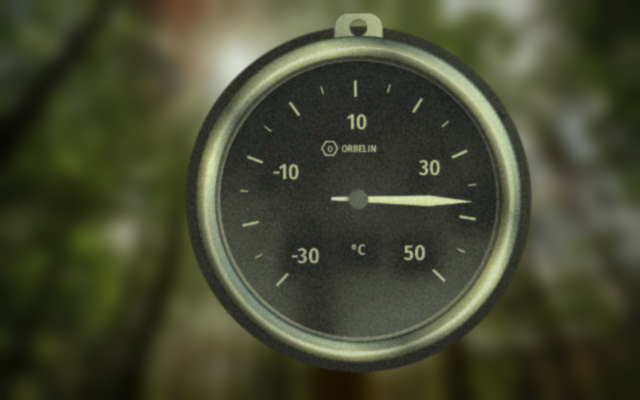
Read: 37.5 °C
